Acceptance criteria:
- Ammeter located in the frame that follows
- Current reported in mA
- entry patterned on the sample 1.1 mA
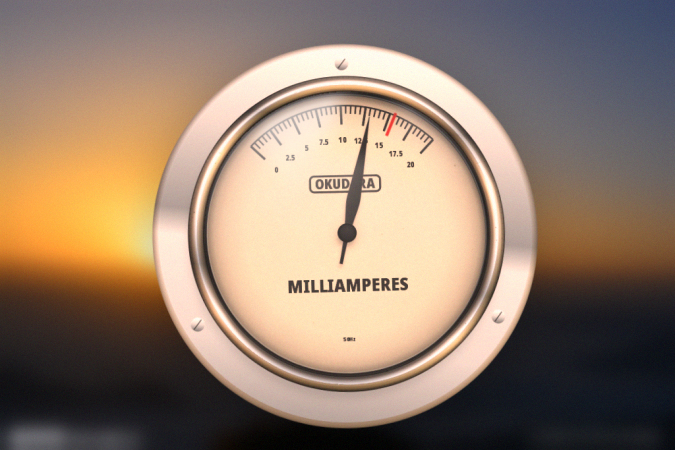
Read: 13 mA
